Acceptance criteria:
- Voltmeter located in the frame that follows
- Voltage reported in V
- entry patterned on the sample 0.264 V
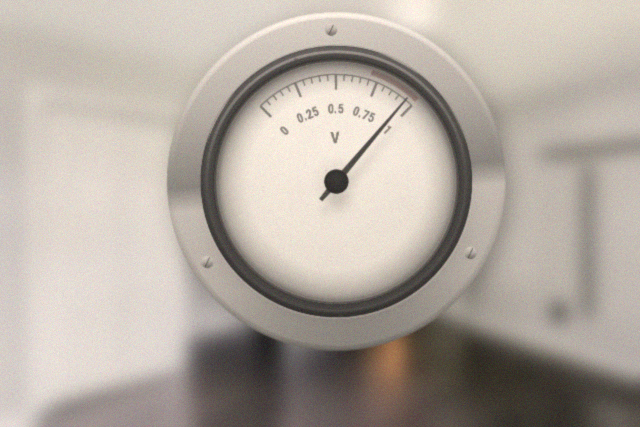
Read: 0.95 V
